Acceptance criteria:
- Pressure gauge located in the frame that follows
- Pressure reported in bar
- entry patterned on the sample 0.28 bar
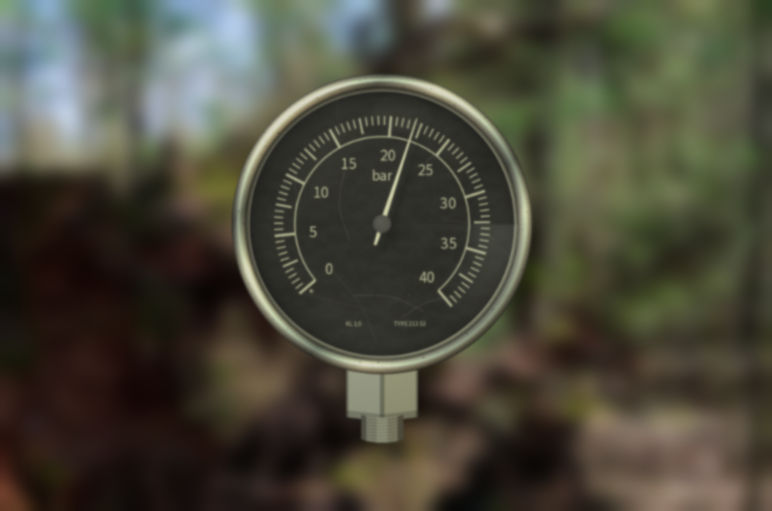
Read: 22 bar
